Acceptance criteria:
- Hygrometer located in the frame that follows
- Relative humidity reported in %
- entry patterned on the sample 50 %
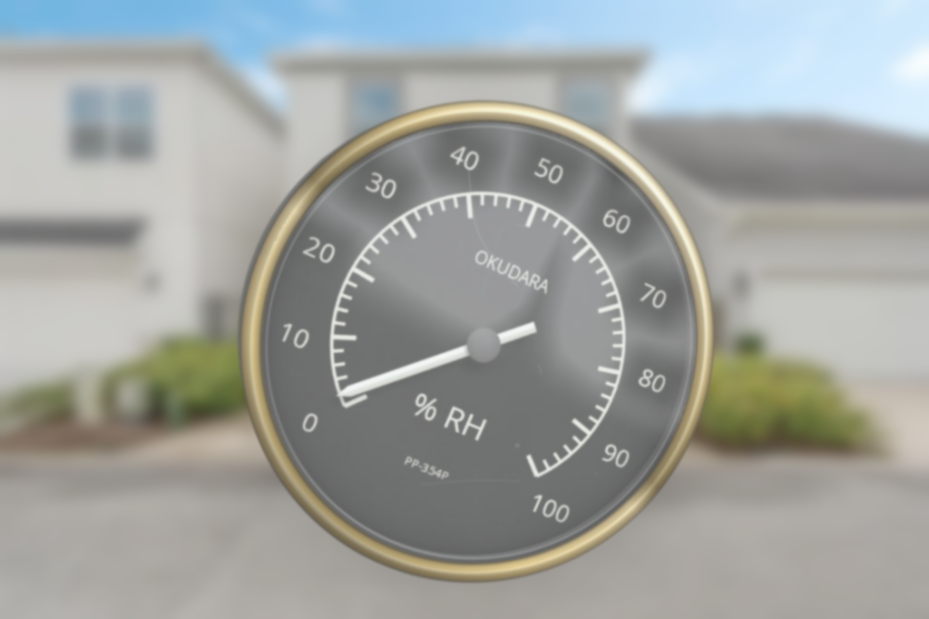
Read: 2 %
